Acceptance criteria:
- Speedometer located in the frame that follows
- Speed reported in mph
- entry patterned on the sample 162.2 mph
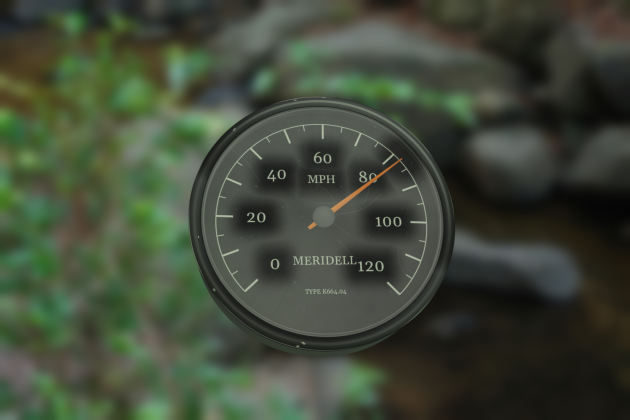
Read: 82.5 mph
